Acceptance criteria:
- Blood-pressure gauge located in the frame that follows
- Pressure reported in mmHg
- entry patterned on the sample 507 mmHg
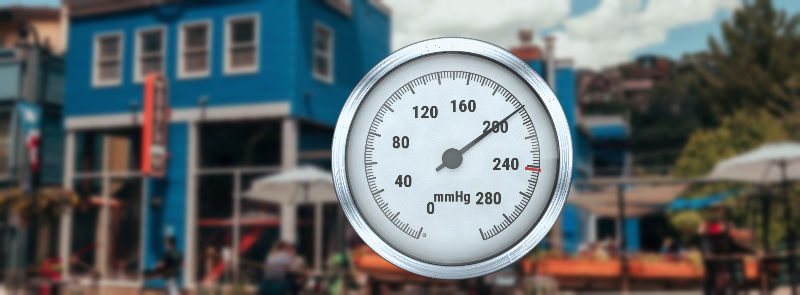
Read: 200 mmHg
